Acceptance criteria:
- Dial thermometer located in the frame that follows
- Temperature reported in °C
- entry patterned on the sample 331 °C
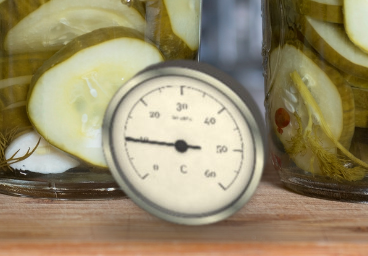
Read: 10 °C
